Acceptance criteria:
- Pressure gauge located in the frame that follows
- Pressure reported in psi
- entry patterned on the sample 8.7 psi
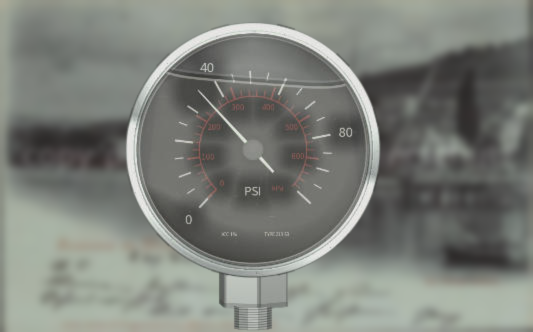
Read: 35 psi
